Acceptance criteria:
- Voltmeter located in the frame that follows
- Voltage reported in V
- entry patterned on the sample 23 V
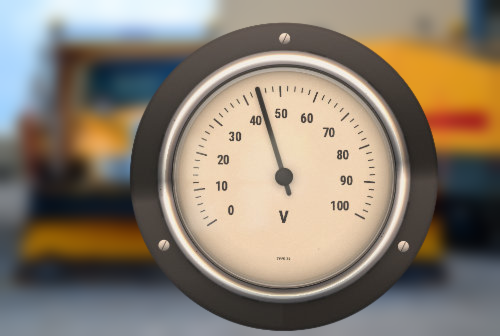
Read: 44 V
